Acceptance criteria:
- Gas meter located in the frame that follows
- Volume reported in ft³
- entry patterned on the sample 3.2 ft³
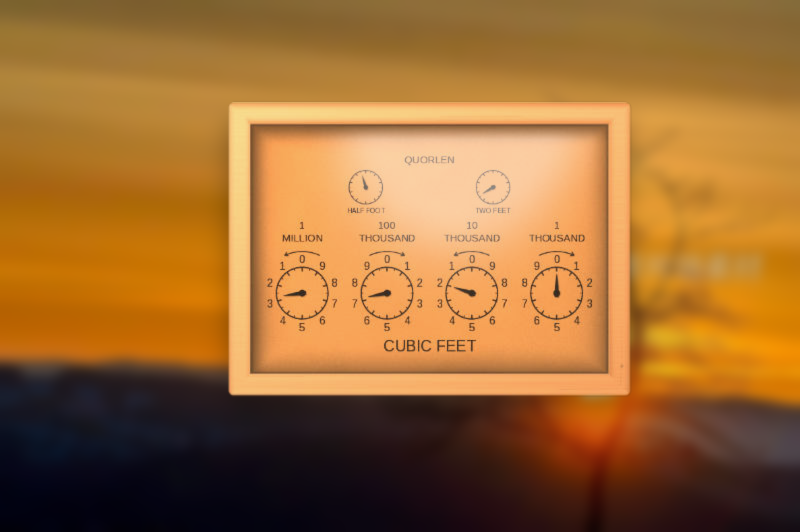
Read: 272000 ft³
